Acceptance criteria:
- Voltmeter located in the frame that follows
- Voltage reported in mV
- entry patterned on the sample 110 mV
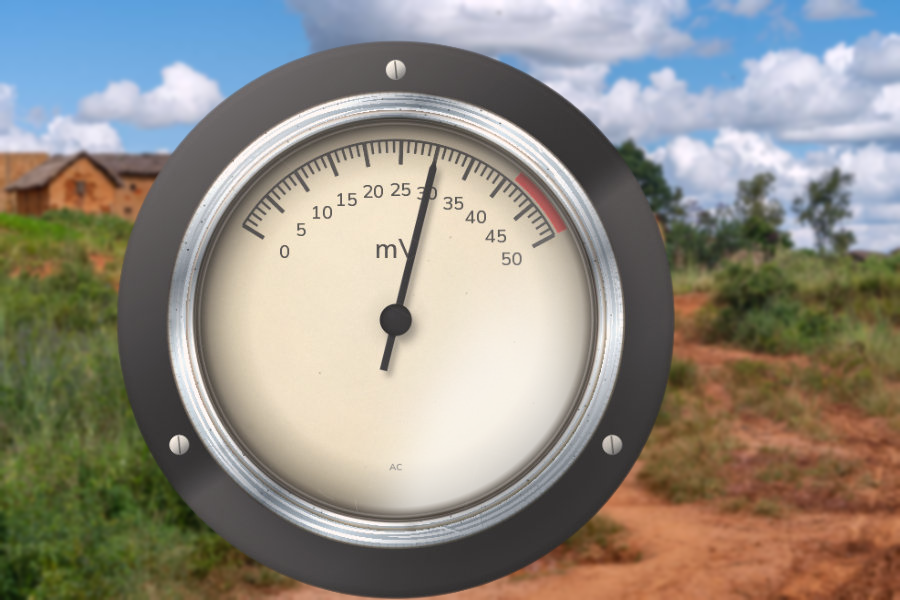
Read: 30 mV
